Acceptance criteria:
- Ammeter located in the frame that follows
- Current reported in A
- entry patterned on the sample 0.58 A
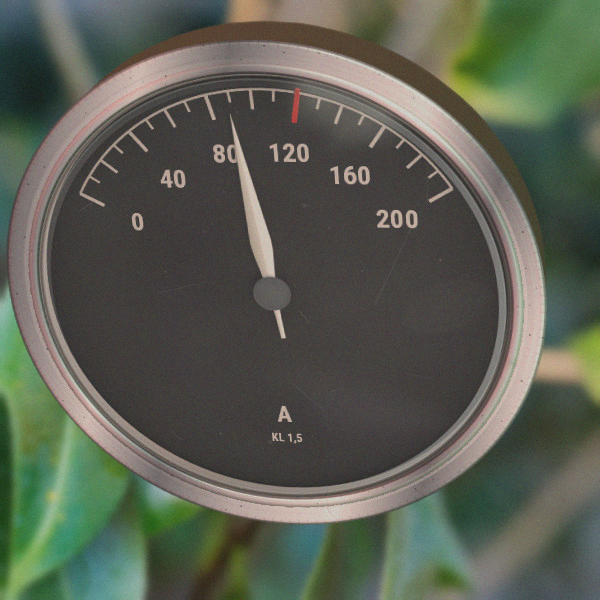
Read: 90 A
